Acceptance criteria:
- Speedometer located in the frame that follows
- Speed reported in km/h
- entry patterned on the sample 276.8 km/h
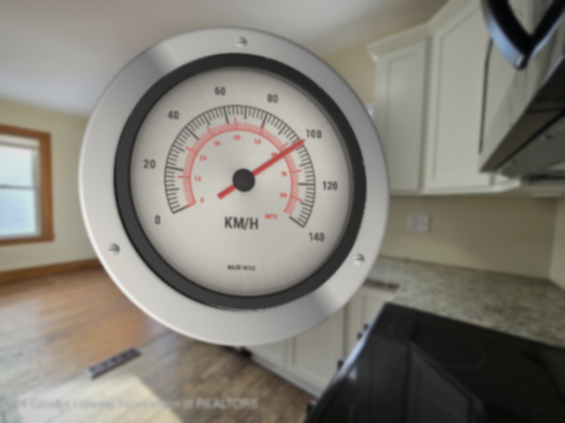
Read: 100 km/h
